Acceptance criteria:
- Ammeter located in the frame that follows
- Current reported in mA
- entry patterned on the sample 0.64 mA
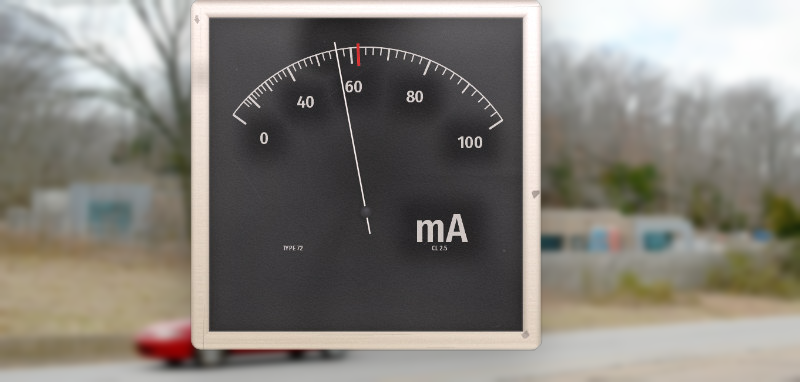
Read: 56 mA
